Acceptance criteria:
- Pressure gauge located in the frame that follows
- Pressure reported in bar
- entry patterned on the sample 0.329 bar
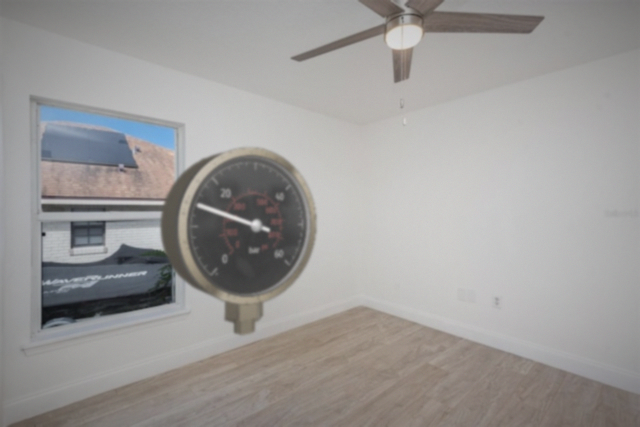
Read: 14 bar
